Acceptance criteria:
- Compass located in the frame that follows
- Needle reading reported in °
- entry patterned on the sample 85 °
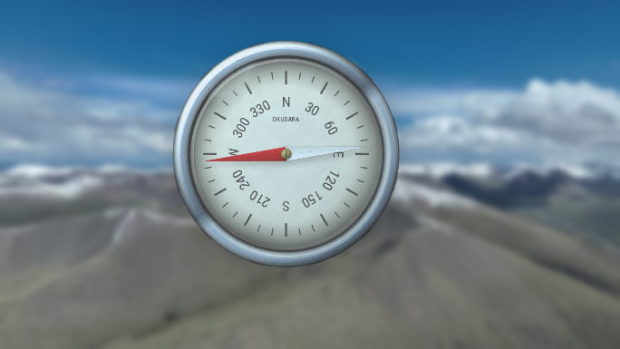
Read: 265 °
